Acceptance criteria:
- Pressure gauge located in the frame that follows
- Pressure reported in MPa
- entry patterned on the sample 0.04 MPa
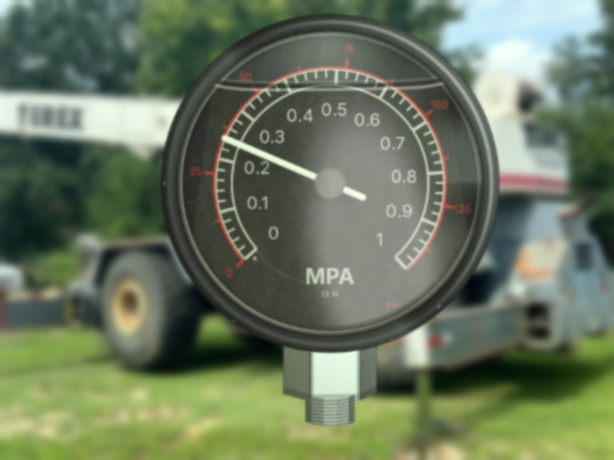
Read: 0.24 MPa
